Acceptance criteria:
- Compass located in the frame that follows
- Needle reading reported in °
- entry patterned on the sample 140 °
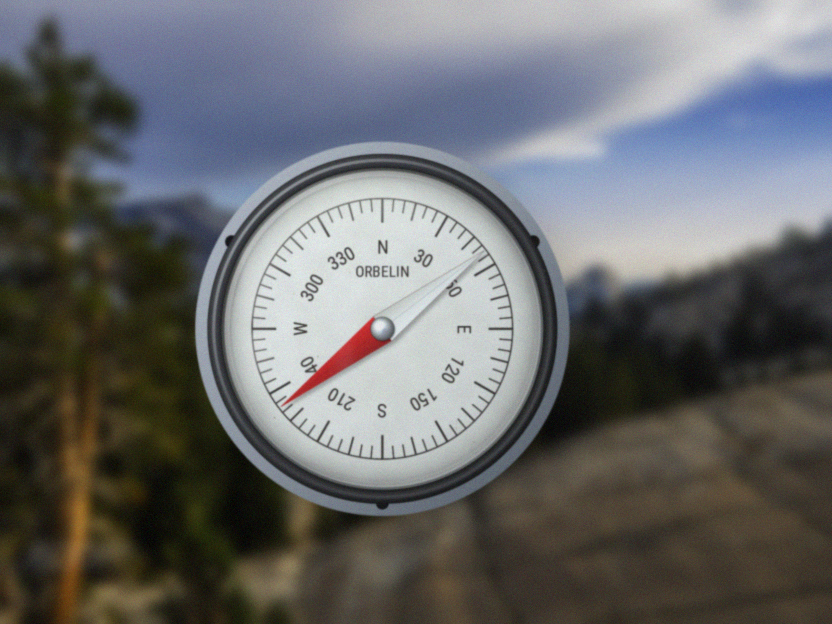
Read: 232.5 °
